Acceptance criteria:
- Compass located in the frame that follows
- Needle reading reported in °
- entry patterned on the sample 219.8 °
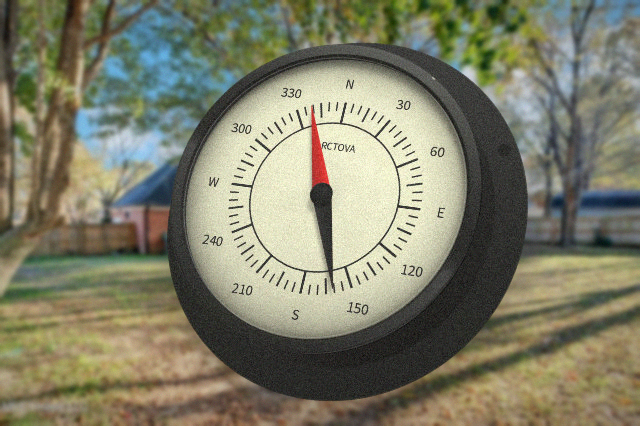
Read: 340 °
